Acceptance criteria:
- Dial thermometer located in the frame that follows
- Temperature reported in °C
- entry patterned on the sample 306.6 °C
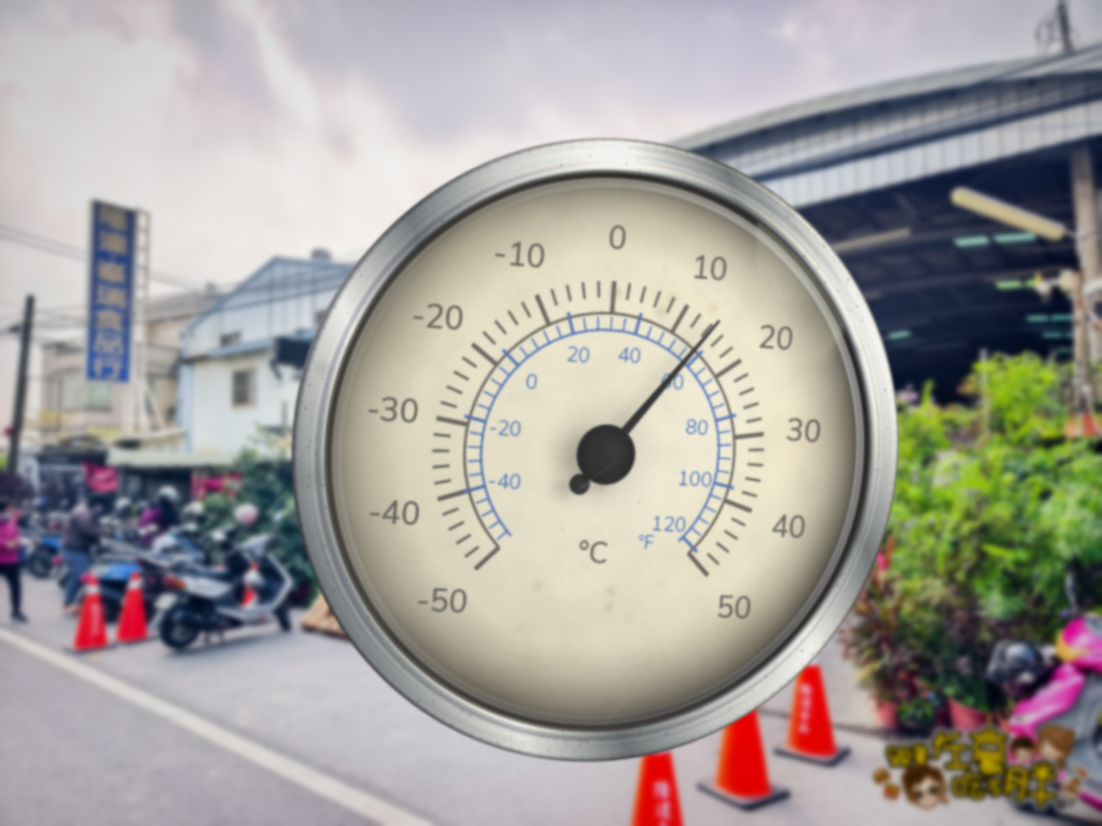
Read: 14 °C
